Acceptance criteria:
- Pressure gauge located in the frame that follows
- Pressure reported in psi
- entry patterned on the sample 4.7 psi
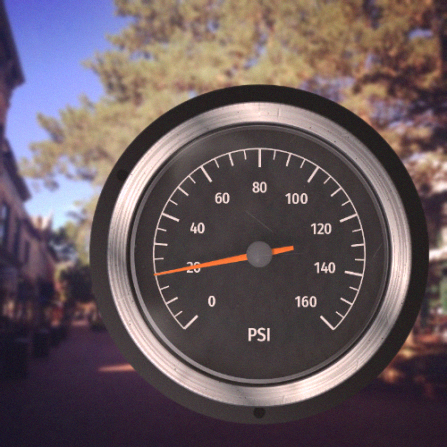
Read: 20 psi
